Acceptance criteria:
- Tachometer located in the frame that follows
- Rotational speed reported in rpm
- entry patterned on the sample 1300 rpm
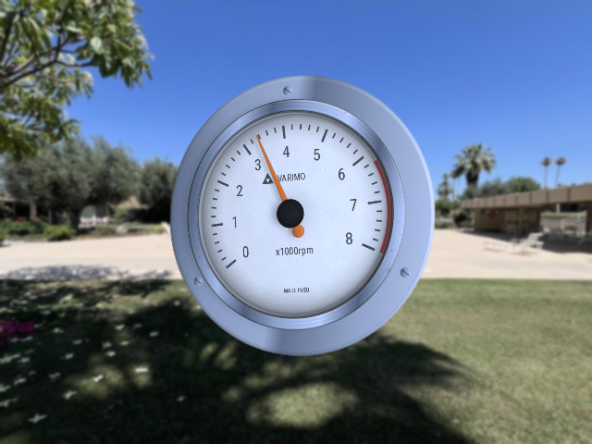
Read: 3400 rpm
